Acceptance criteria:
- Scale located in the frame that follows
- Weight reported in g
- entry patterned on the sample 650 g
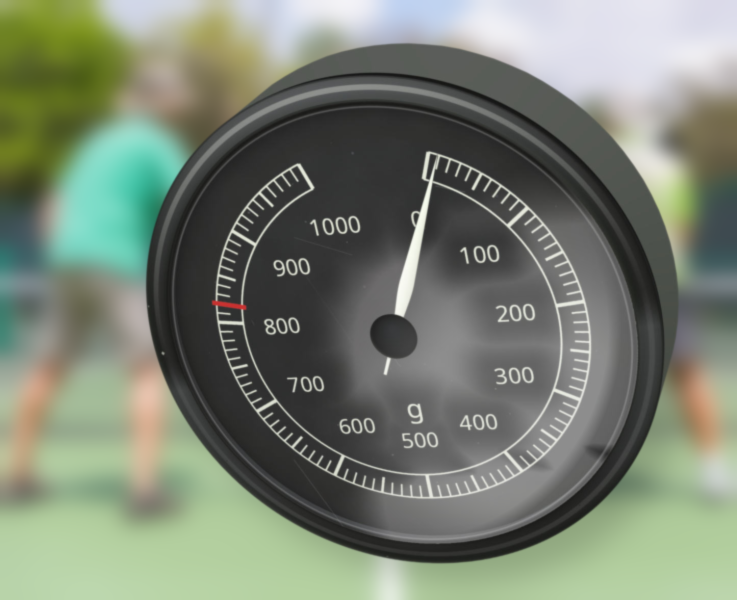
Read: 10 g
